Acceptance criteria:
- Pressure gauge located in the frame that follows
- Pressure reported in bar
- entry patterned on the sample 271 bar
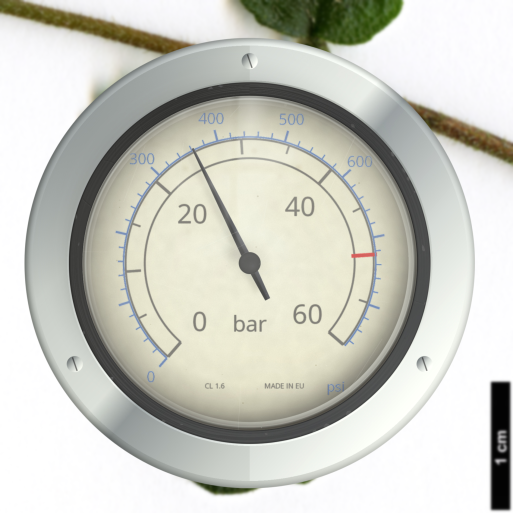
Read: 25 bar
